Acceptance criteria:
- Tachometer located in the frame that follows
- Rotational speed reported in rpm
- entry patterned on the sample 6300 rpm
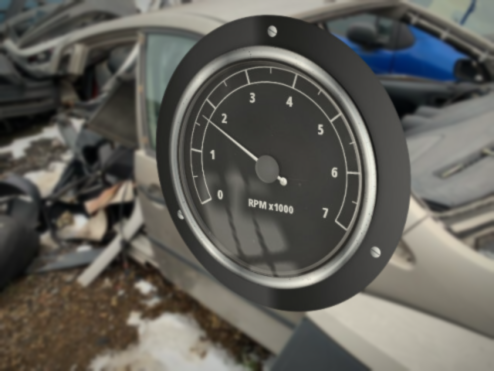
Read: 1750 rpm
